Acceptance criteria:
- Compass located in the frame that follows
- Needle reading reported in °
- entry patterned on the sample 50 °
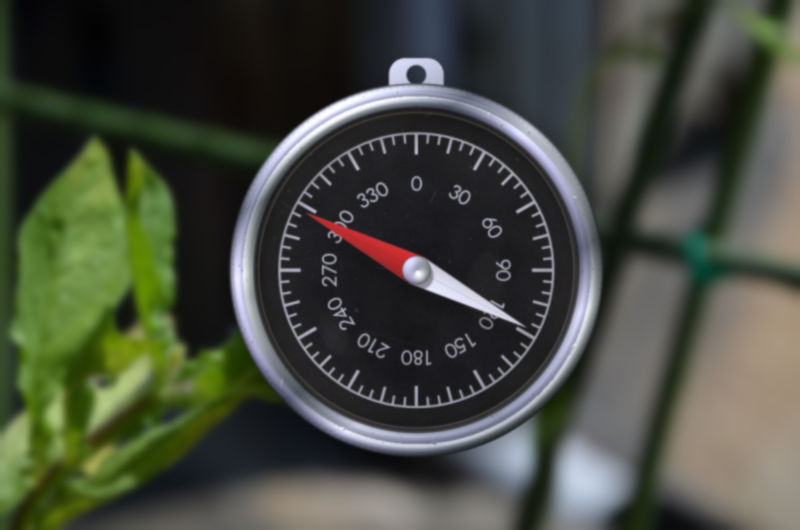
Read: 297.5 °
